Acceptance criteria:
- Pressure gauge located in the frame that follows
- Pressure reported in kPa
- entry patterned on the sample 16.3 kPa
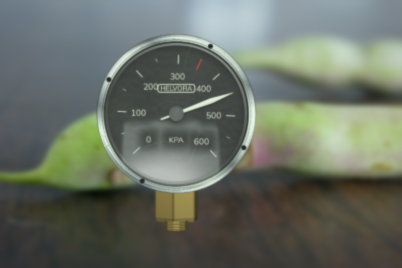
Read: 450 kPa
